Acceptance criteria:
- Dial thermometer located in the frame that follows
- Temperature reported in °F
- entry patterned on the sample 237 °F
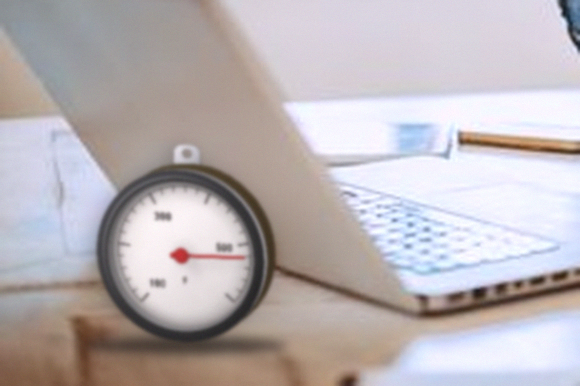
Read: 520 °F
